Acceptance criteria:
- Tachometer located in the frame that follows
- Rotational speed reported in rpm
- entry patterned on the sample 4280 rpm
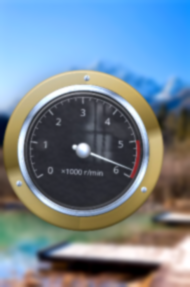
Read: 5800 rpm
